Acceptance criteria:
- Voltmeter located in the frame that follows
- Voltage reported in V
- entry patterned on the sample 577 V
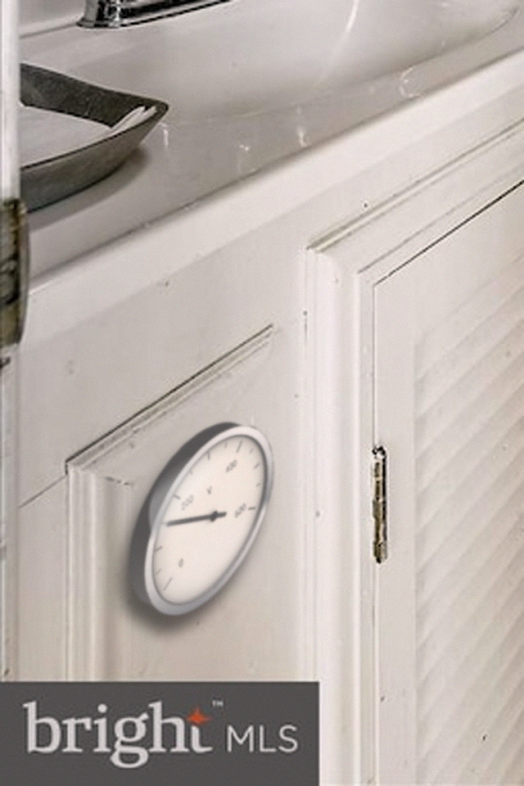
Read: 150 V
